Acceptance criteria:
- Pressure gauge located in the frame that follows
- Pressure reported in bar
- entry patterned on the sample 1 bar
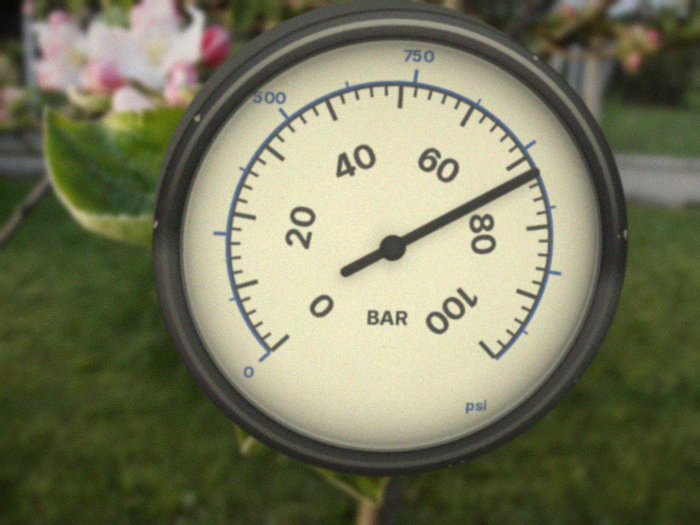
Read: 72 bar
